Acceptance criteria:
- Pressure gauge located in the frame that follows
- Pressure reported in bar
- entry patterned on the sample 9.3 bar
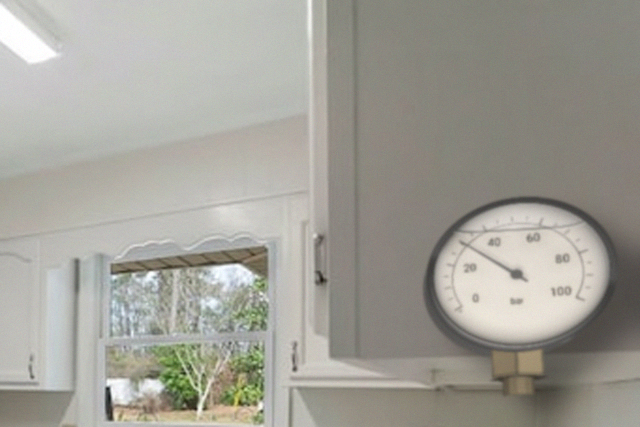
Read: 30 bar
